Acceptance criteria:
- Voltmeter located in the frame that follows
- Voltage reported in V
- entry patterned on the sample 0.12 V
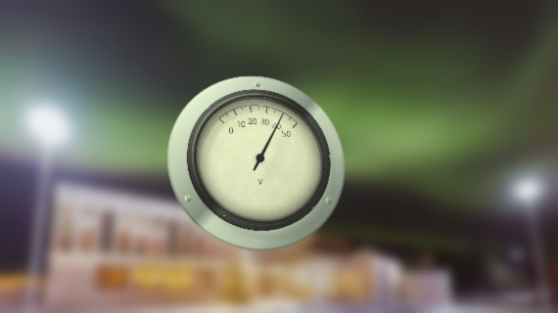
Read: 40 V
